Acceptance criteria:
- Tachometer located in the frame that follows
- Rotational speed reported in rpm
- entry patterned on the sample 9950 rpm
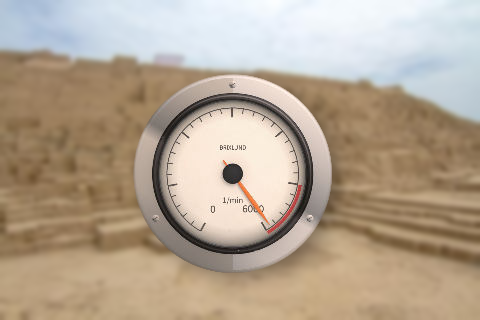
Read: 5900 rpm
